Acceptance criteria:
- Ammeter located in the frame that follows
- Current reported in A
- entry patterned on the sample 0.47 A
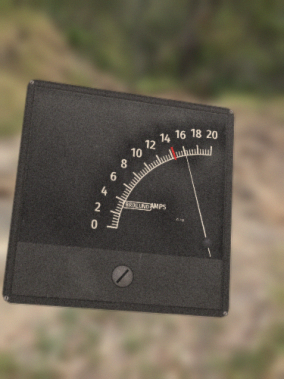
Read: 16 A
